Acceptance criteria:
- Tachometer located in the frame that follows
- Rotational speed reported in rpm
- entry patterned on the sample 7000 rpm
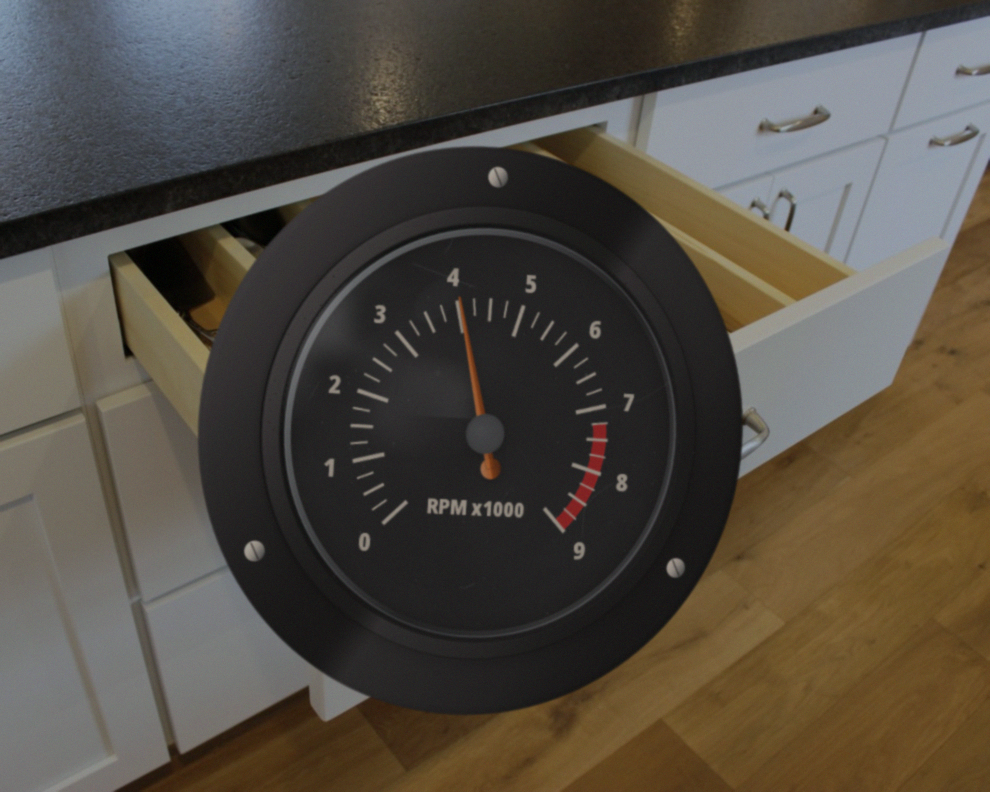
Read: 4000 rpm
